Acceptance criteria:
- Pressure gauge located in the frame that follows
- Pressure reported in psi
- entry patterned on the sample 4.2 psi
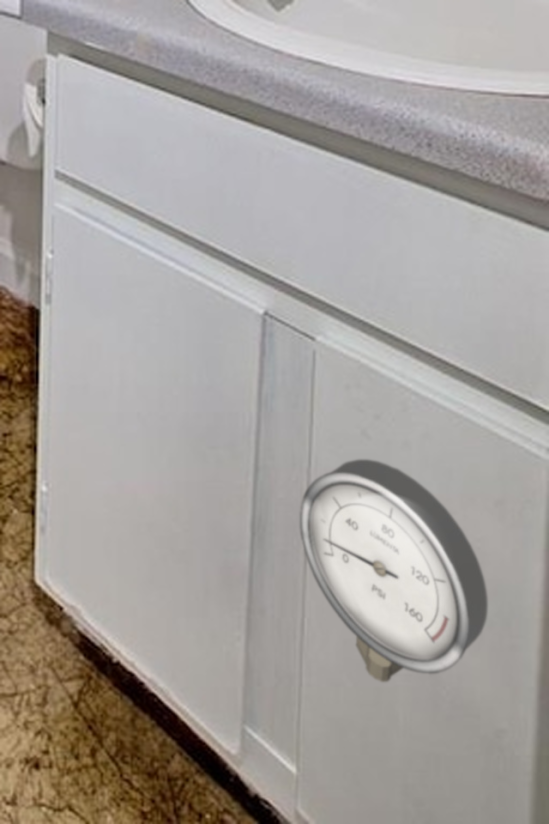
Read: 10 psi
